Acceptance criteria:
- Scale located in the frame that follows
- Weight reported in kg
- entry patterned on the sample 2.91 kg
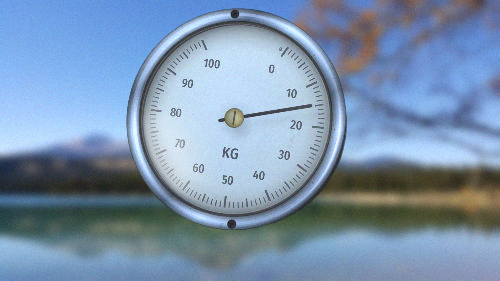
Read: 15 kg
